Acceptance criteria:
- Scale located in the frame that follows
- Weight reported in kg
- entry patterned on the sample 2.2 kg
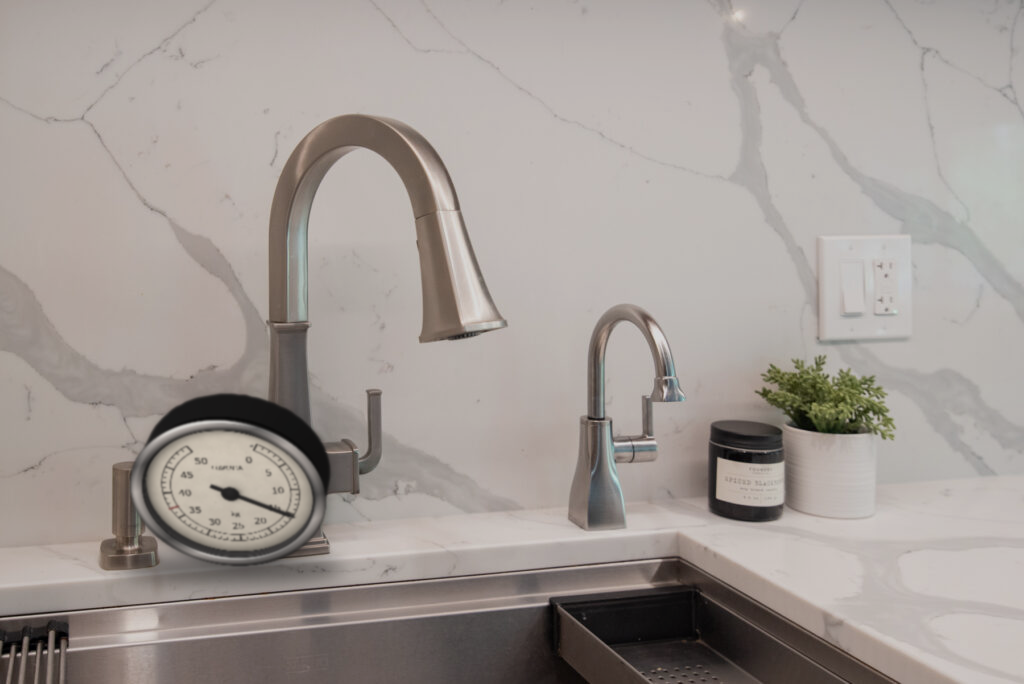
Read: 15 kg
